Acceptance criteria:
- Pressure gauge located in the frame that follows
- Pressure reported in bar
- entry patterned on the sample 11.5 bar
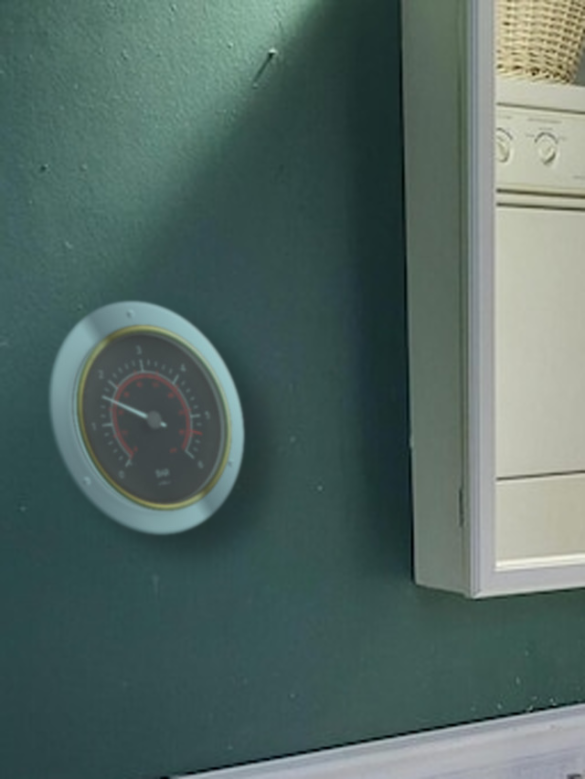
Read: 1.6 bar
